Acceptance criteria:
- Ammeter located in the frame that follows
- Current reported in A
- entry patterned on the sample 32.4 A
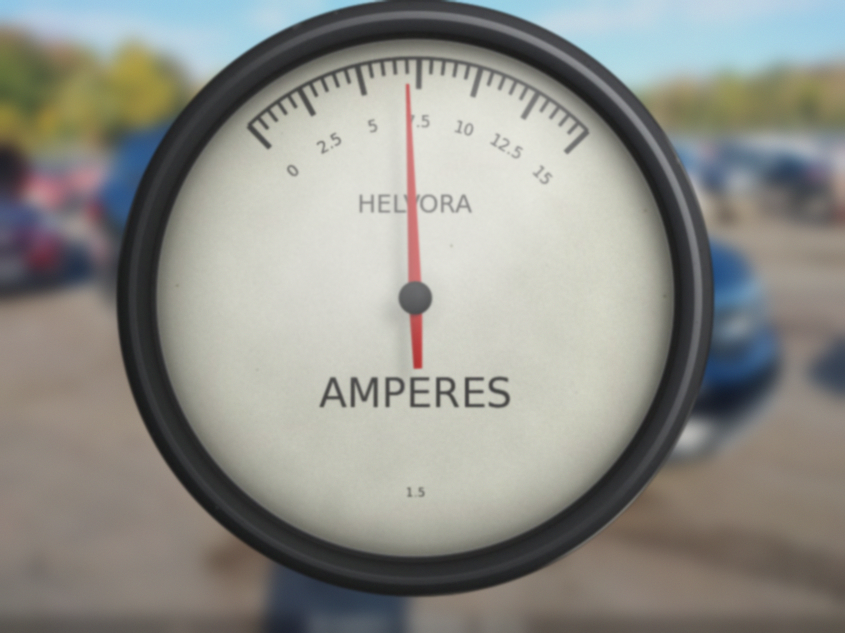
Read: 7 A
